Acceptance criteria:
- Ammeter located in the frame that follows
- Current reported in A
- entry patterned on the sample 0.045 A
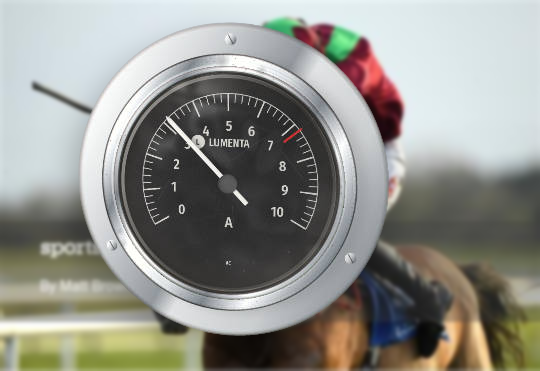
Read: 3.2 A
